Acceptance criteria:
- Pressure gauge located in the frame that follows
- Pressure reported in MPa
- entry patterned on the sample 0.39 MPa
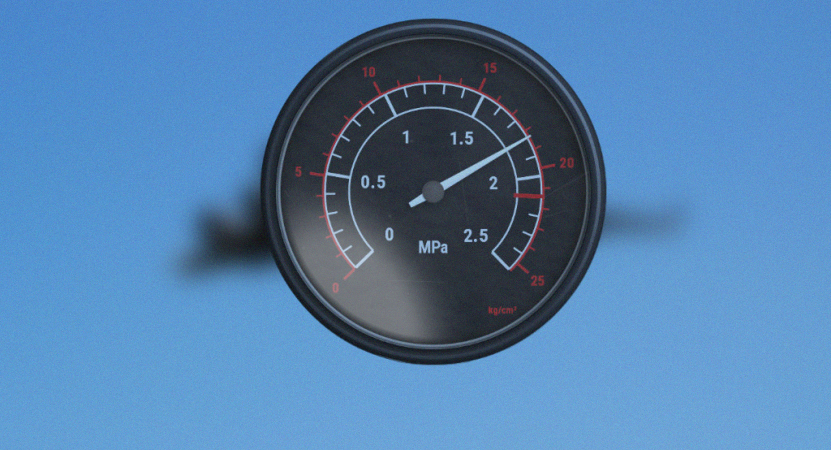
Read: 1.8 MPa
